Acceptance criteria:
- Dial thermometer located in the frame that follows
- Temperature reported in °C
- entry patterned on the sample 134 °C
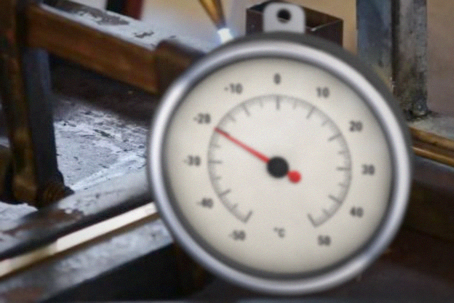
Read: -20 °C
